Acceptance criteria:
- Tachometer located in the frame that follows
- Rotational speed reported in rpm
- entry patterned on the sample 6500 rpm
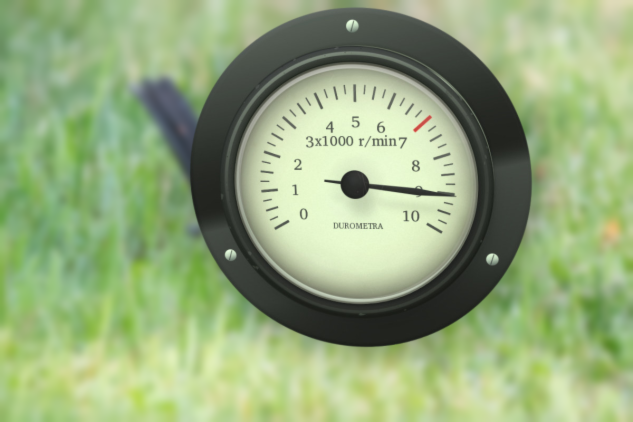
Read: 9000 rpm
